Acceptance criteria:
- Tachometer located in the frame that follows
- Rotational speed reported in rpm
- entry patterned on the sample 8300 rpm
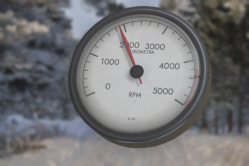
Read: 1900 rpm
